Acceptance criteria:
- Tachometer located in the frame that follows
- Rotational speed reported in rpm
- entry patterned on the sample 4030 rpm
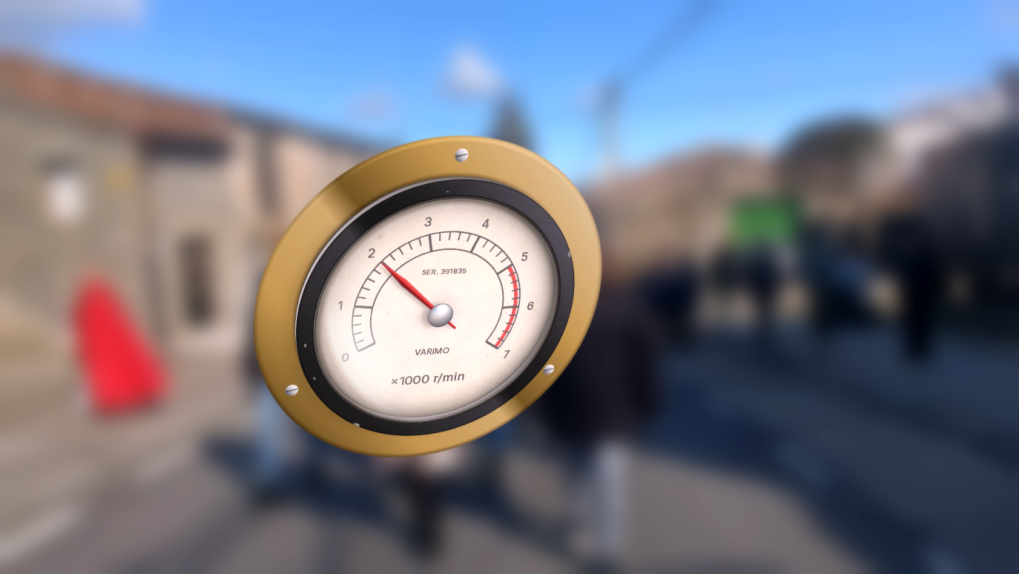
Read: 2000 rpm
